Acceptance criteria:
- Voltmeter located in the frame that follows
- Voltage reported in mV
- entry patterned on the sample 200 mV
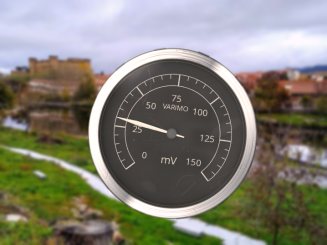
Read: 30 mV
